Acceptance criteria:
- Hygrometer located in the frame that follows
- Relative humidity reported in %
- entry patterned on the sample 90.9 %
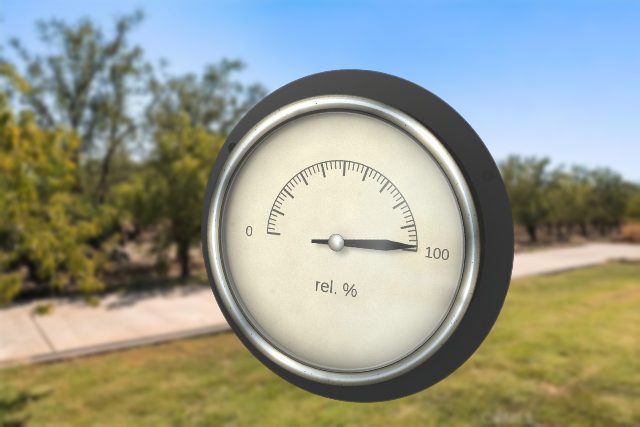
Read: 98 %
